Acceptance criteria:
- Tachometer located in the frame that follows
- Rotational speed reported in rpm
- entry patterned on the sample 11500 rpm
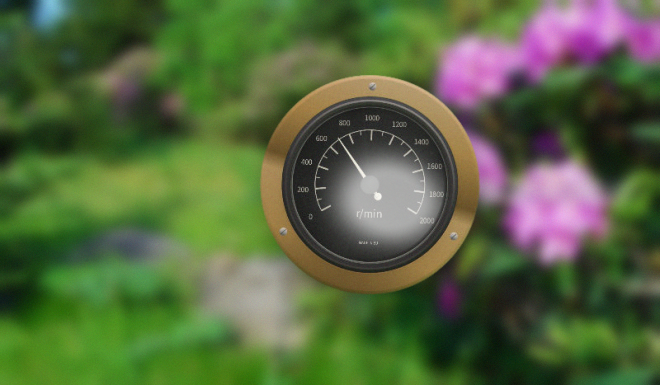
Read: 700 rpm
